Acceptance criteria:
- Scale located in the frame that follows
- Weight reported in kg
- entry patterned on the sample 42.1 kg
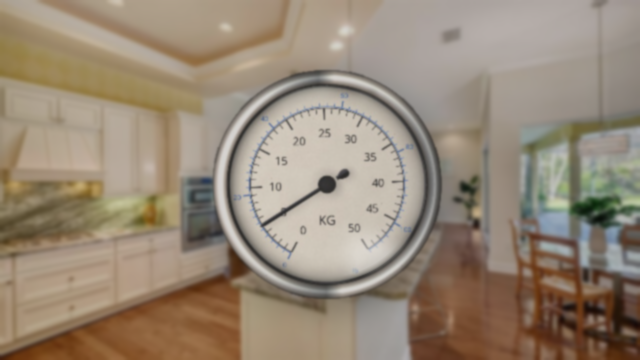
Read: 5 kg
